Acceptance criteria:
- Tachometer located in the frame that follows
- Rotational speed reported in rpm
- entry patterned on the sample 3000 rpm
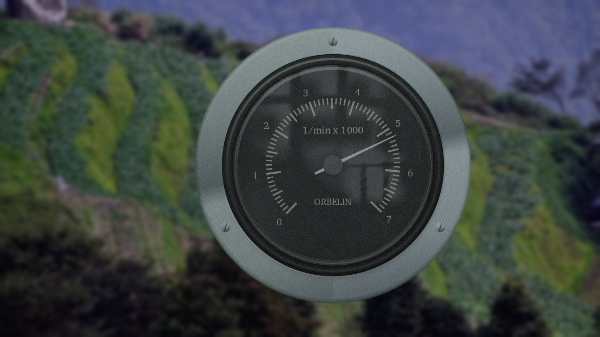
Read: 5200 rpm
